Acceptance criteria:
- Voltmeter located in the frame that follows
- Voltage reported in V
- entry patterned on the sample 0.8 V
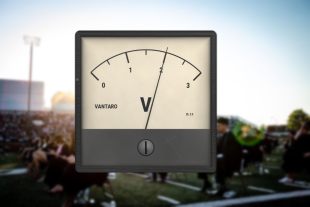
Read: 2 V
